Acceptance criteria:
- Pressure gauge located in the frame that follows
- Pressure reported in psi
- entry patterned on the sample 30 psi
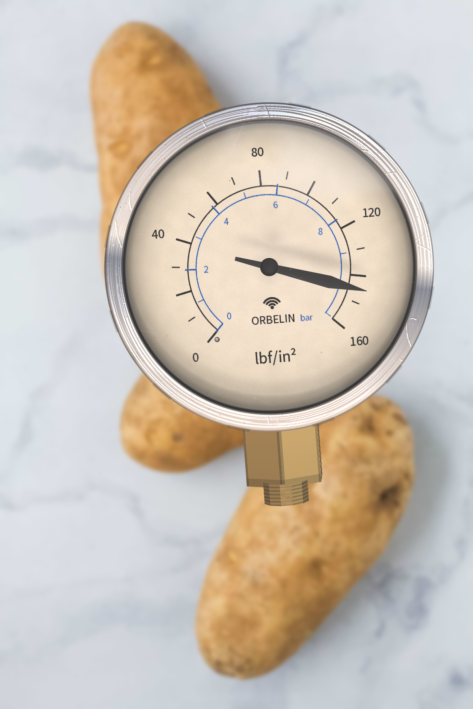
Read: 145 psi
